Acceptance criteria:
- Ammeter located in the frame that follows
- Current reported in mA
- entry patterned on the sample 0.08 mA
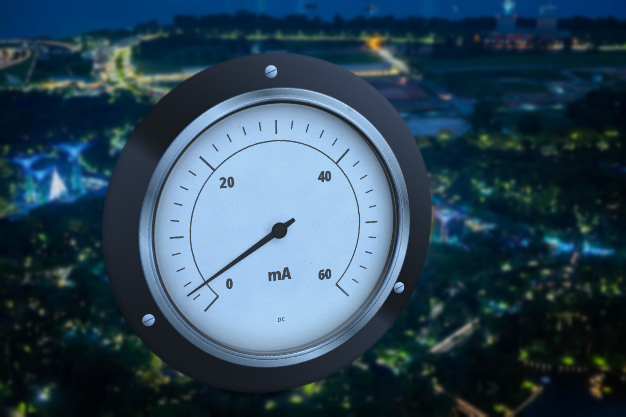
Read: 3 mA
